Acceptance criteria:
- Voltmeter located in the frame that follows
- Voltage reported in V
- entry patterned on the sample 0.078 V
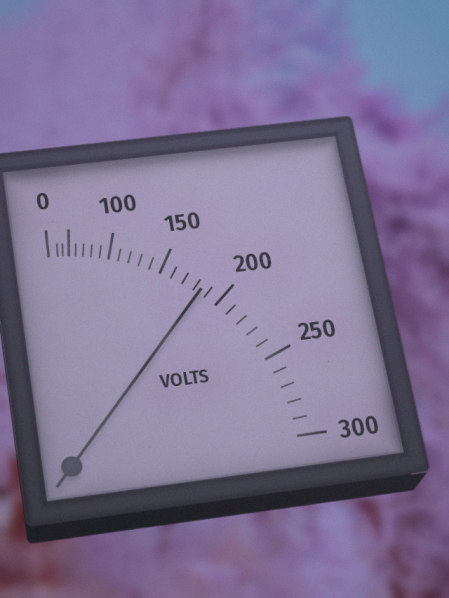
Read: 185 V
